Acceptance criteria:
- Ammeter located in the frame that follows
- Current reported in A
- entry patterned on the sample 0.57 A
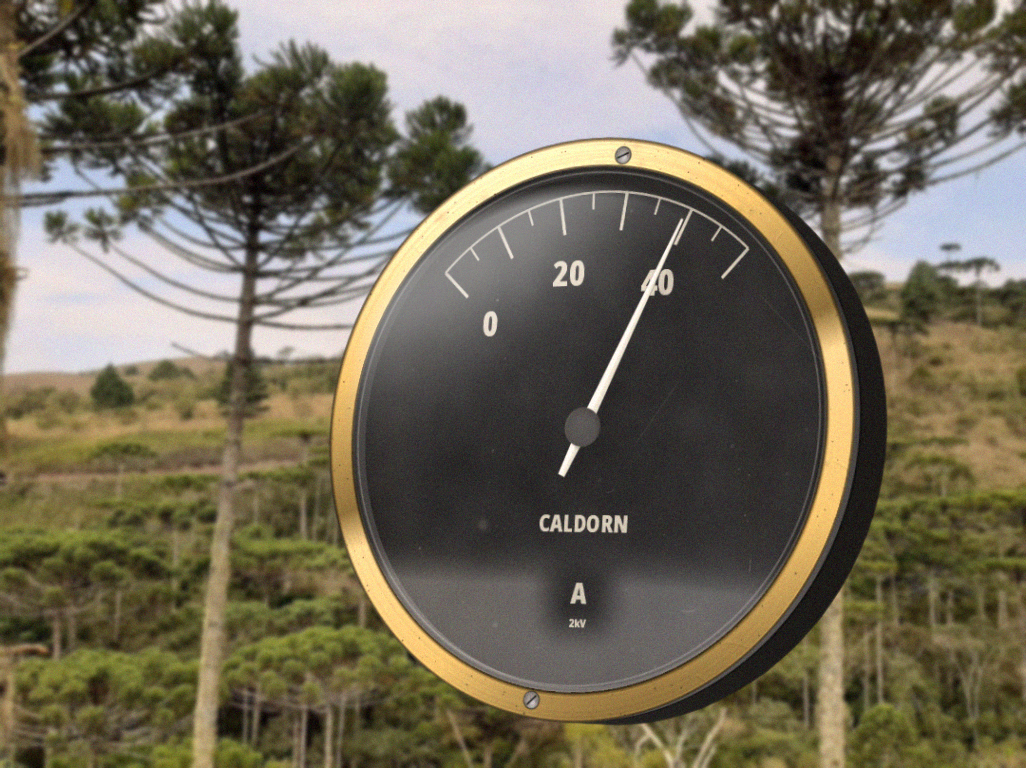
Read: 40 A
